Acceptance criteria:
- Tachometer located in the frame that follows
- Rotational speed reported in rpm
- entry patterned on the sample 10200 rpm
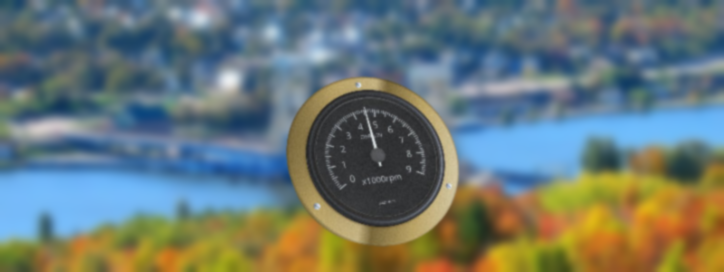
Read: 4500 rpm
